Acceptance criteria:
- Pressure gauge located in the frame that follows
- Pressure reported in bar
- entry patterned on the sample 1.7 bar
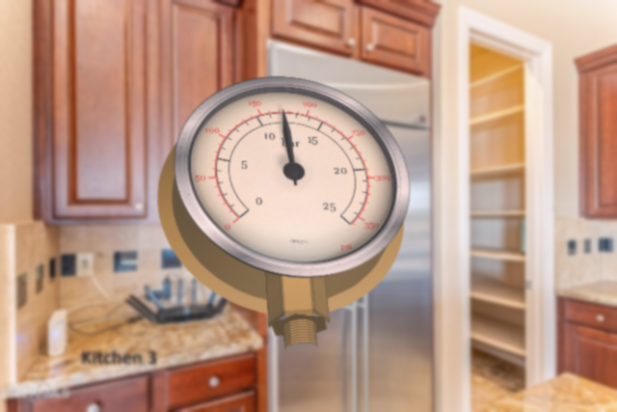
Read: 12 bar
